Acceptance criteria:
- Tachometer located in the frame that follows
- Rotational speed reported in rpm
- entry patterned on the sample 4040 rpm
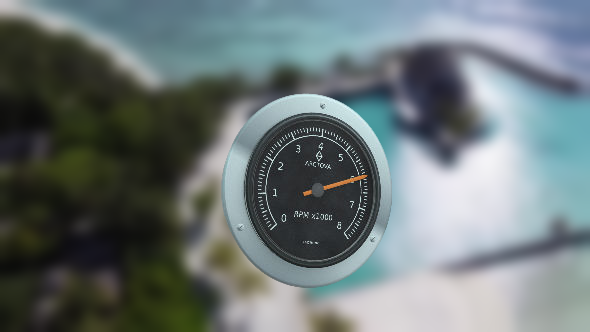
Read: 6000 rpm
